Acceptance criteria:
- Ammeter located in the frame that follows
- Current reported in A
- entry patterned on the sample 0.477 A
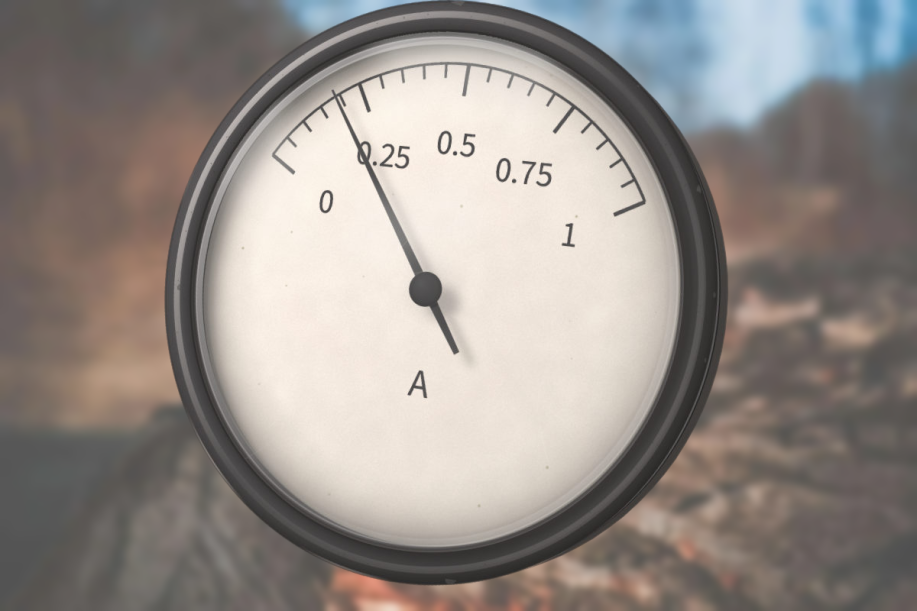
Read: 0.2 A
